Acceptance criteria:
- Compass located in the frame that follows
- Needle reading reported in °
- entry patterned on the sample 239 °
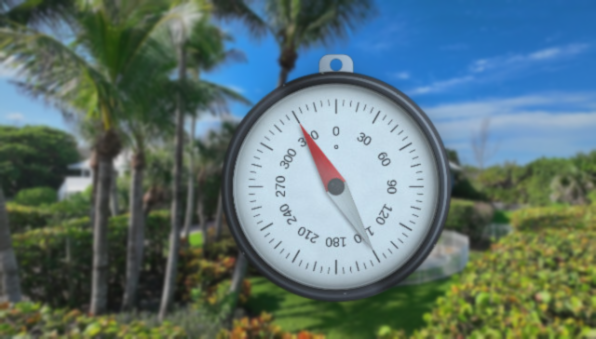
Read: 330 °
